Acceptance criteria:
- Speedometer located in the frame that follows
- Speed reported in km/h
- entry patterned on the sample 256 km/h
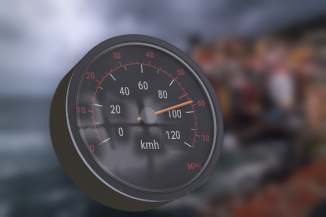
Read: 95 km/h
